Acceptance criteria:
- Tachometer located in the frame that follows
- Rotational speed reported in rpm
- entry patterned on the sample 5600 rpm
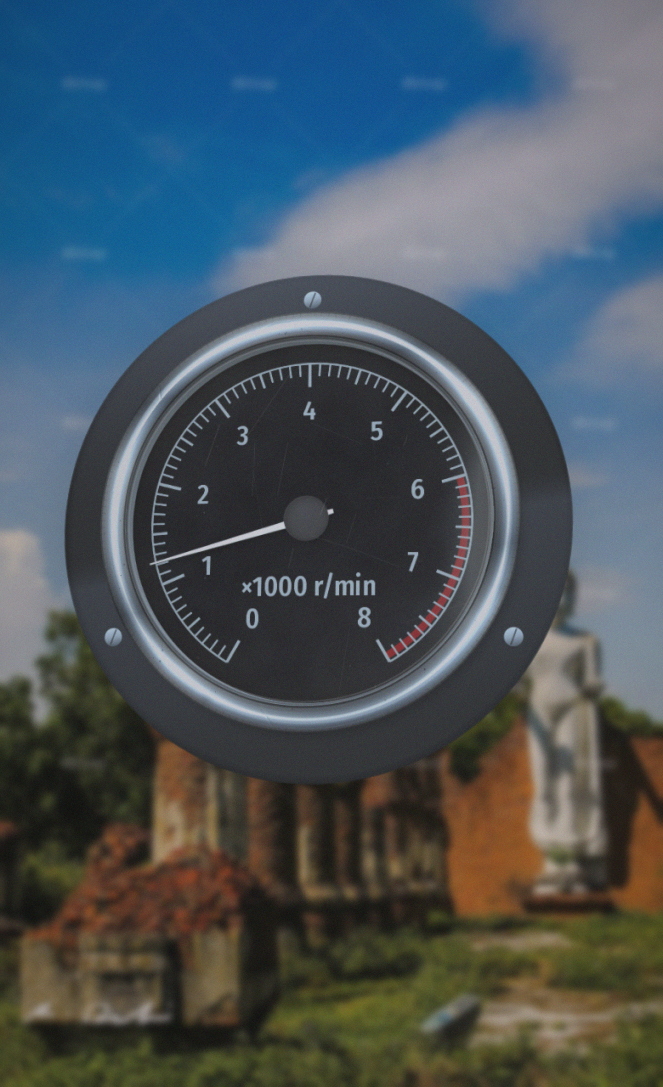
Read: 1200 rpm
